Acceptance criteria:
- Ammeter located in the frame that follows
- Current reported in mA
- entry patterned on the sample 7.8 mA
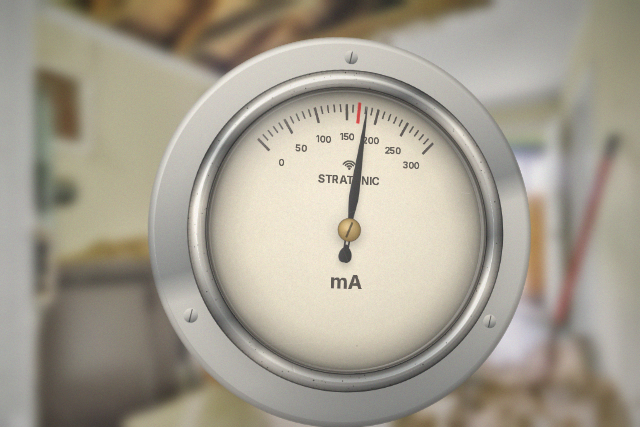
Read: 180 mA
